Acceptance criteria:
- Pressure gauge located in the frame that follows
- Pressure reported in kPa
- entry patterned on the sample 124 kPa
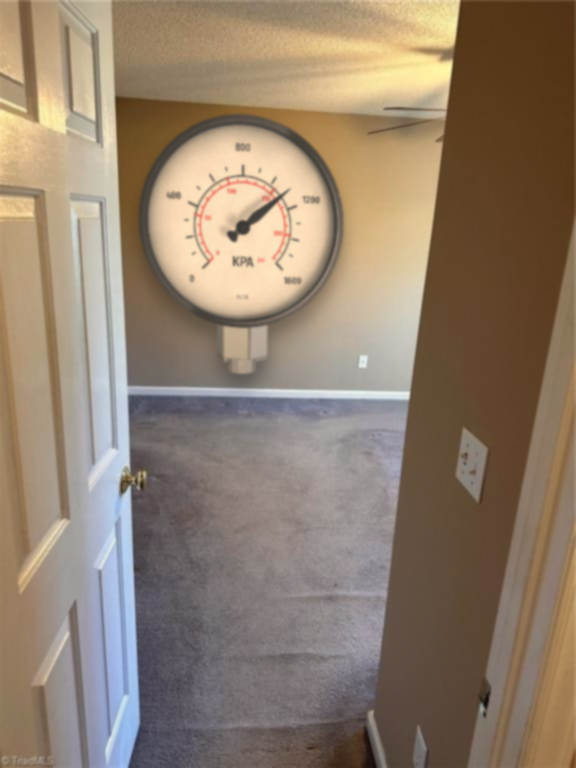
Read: 1100 kPa
